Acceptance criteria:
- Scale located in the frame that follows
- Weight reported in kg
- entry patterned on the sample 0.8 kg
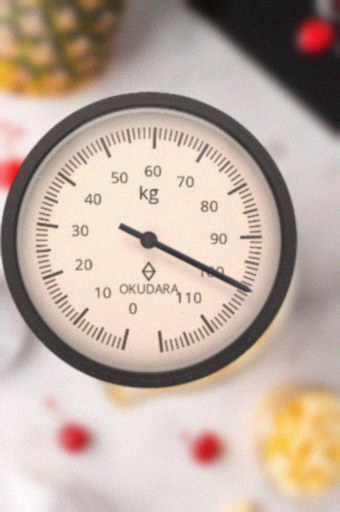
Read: 100 kg
